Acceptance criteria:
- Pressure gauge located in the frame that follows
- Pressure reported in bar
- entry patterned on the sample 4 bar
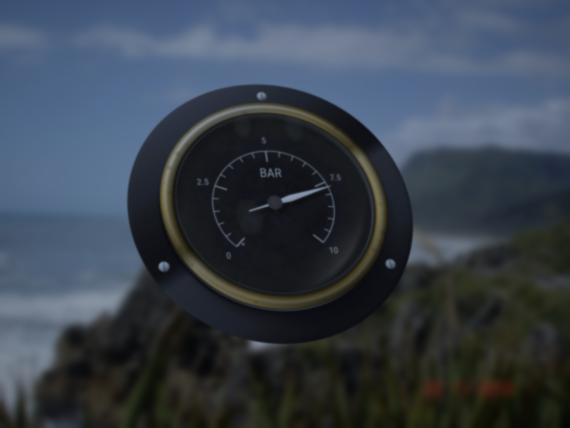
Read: 7.75 bar
